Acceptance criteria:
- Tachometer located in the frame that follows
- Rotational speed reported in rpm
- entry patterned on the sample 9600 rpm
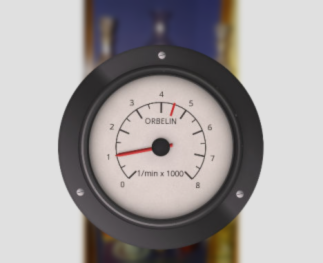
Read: 1000 rpm
